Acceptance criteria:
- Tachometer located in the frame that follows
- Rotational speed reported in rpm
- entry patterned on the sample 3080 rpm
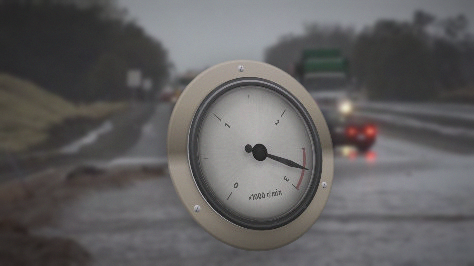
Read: 2750 rpm
